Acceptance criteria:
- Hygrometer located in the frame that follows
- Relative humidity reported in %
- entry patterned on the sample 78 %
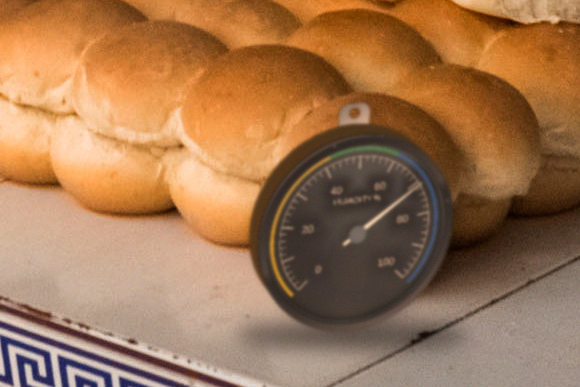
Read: 70 %
